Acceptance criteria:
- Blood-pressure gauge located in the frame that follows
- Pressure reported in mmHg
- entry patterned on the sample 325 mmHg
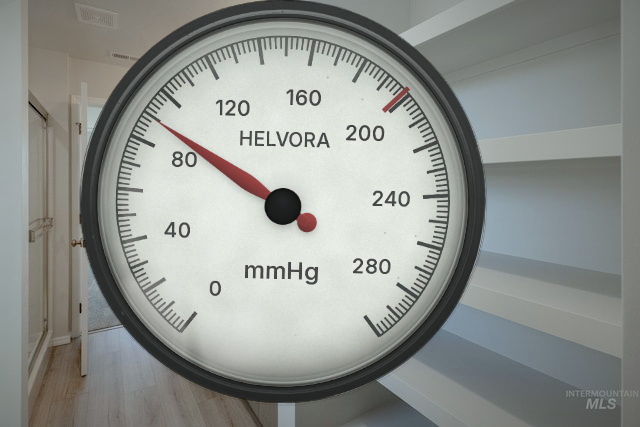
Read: 90 mmHg
